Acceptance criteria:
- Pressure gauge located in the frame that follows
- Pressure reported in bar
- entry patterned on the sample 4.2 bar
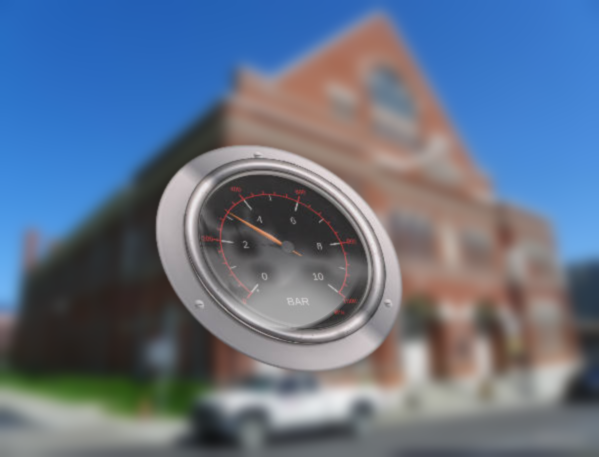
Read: 3 bar
